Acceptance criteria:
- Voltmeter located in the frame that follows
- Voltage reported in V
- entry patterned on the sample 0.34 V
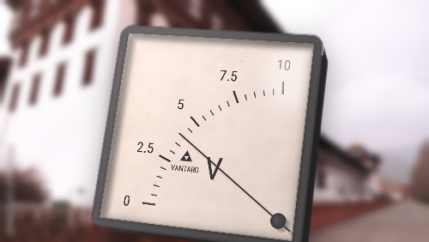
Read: 4 V
